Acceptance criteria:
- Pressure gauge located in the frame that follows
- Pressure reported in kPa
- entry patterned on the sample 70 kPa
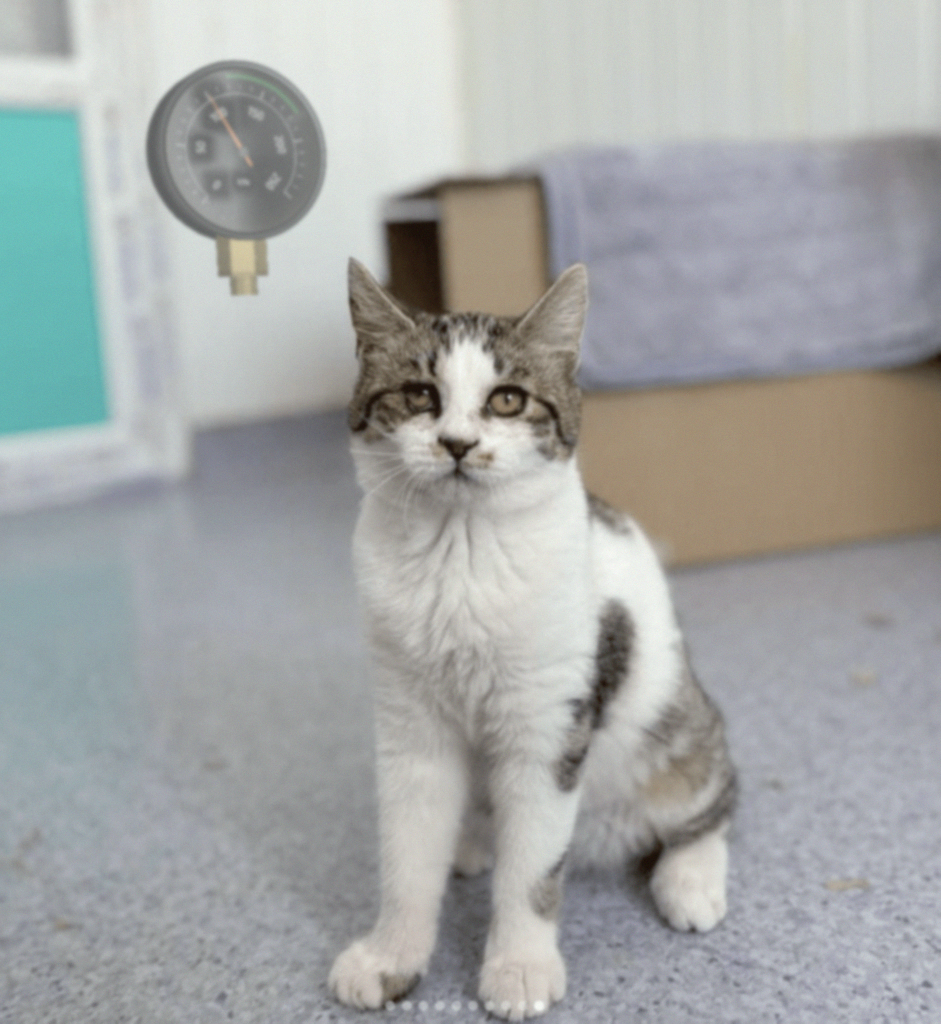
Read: 100 kPa
